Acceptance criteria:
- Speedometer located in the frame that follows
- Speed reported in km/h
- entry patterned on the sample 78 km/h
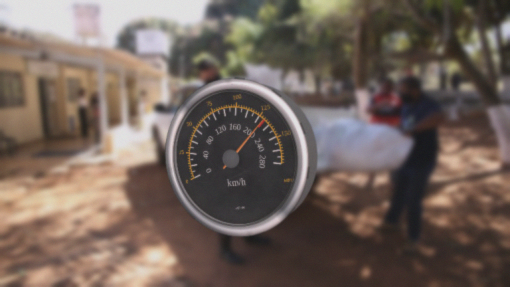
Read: 210 km/h
